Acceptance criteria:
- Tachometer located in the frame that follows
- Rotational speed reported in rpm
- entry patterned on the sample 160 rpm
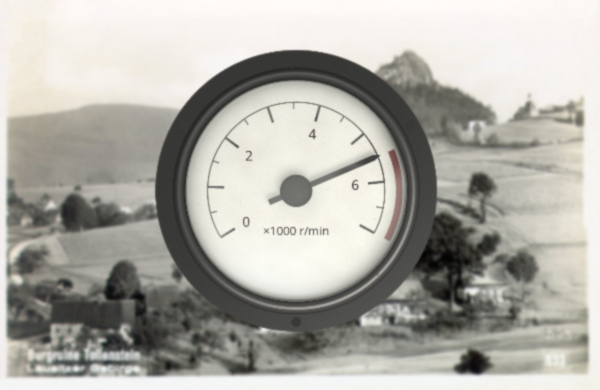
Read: 5500 rpm
